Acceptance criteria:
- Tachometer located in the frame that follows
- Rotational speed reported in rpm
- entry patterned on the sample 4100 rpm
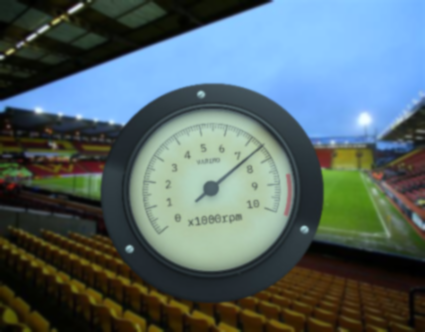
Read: 7500 rpm
